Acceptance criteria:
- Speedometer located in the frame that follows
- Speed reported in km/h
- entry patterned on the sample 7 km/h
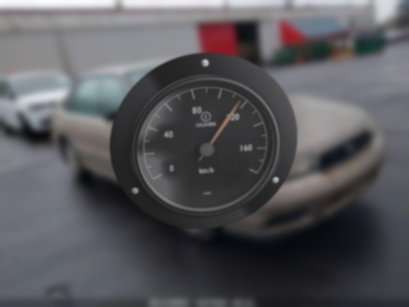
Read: 115 km/h
